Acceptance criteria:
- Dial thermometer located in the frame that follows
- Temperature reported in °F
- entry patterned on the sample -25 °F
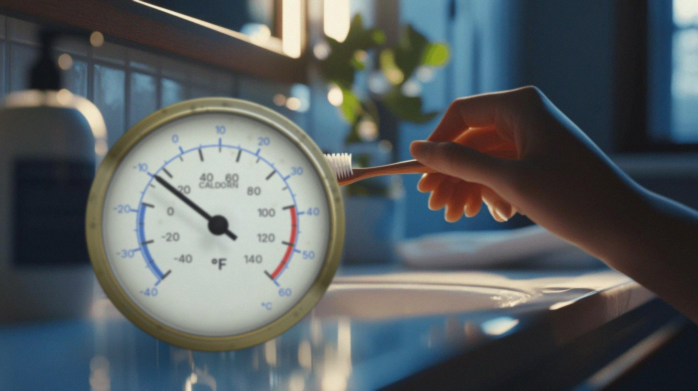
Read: 15 °F
